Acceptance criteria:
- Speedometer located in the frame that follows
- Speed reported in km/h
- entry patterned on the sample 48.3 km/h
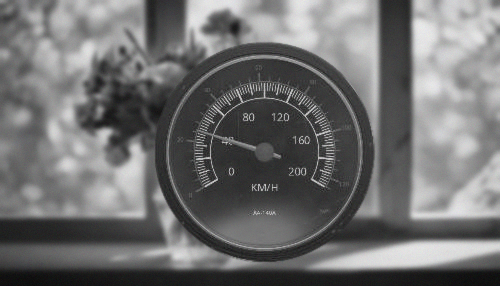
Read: 40 km/h
